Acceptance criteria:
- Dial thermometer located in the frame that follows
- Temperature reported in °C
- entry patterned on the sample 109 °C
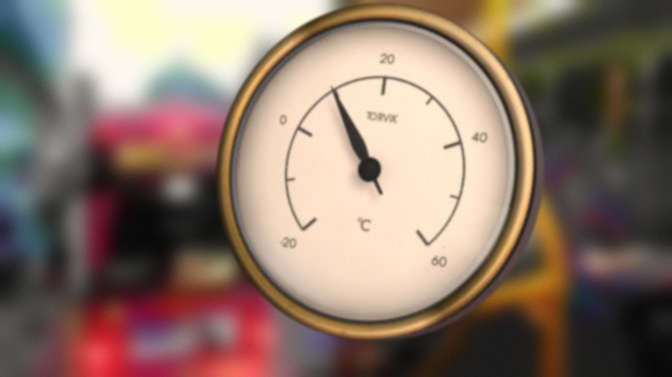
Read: 10 °C
